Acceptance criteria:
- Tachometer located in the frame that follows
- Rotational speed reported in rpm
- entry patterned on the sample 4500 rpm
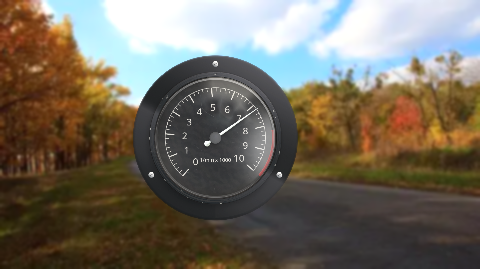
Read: 7200 rpm
